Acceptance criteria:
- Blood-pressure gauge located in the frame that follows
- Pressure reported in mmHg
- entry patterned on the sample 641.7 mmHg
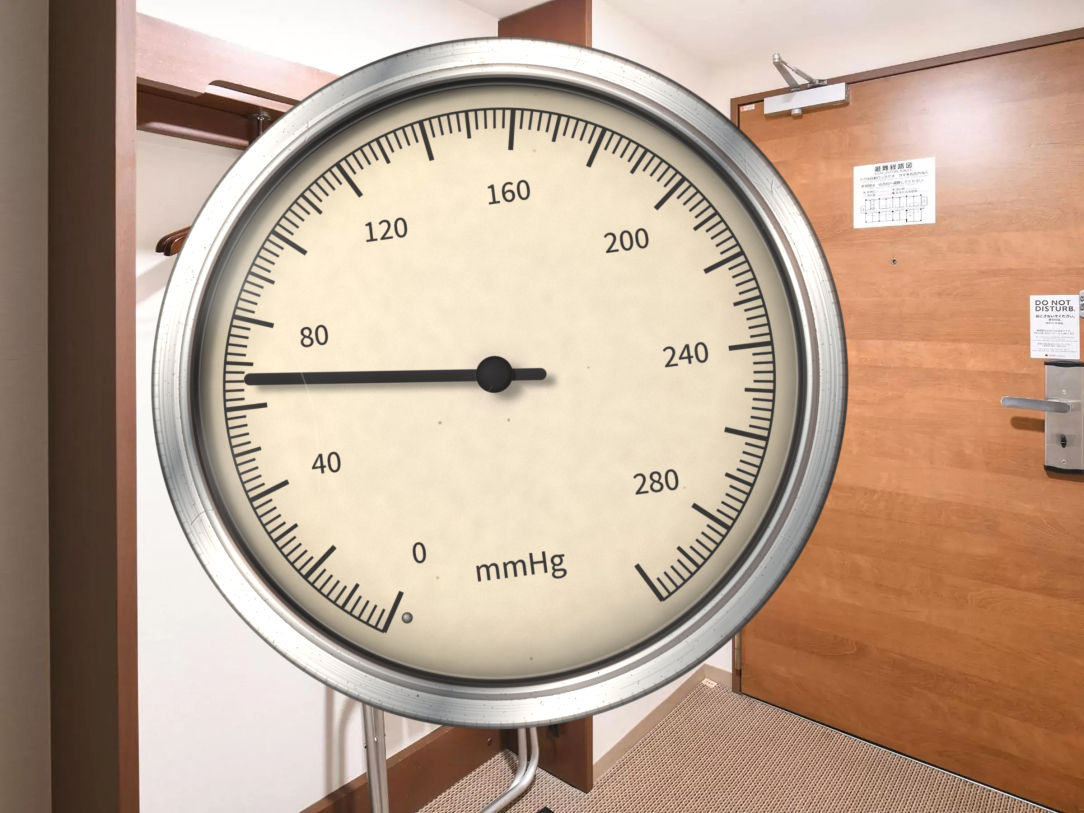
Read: 66 mmHg
